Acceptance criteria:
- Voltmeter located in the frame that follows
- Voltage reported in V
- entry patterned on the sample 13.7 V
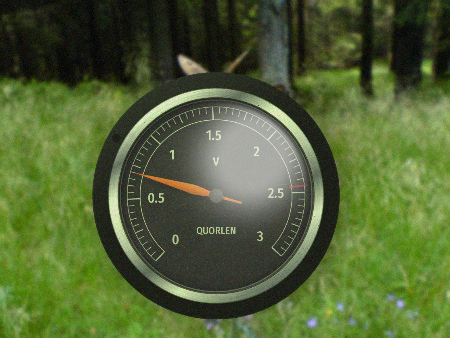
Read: 0.7 V
